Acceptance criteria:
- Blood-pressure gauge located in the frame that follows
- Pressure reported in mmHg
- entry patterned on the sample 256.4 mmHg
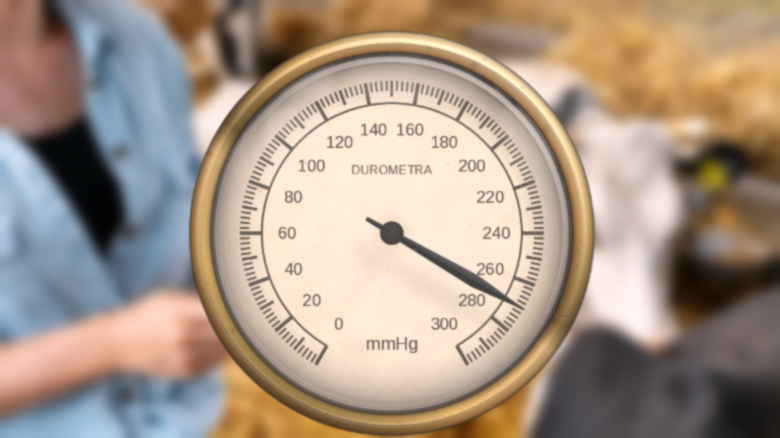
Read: 270 mmHg
